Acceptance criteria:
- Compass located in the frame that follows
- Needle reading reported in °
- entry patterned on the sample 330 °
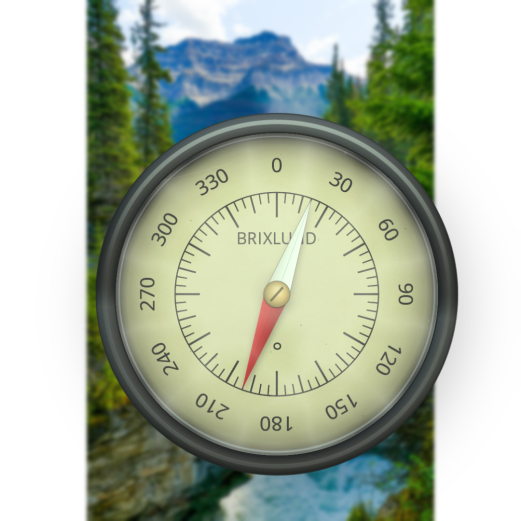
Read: 200 °
